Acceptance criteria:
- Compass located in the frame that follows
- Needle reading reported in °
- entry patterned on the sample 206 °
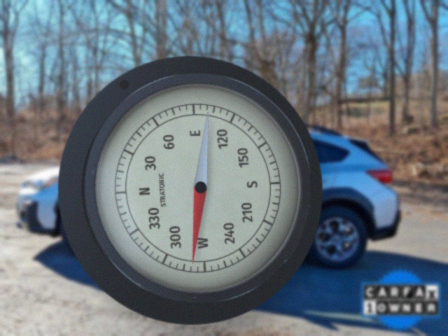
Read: 280 °
